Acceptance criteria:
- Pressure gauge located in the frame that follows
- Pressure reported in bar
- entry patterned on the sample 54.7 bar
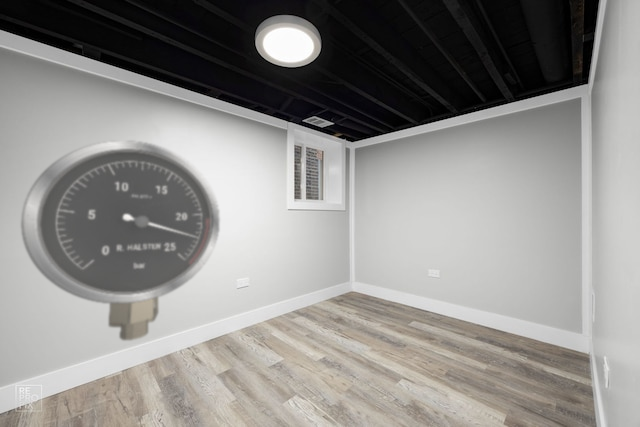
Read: 22.5 bar
